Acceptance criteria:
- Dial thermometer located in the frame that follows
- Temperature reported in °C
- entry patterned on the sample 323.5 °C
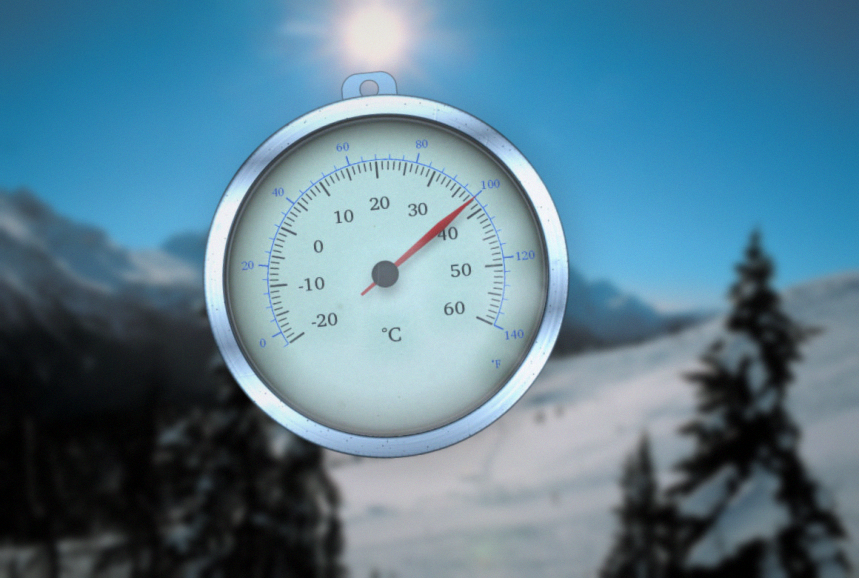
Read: 38 °C
